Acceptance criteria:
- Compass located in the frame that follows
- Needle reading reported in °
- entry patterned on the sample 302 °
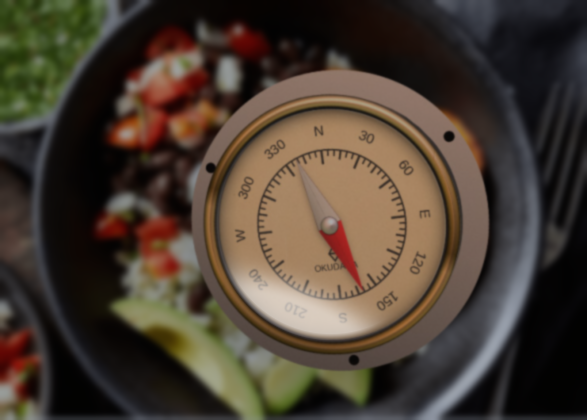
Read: 160 °
